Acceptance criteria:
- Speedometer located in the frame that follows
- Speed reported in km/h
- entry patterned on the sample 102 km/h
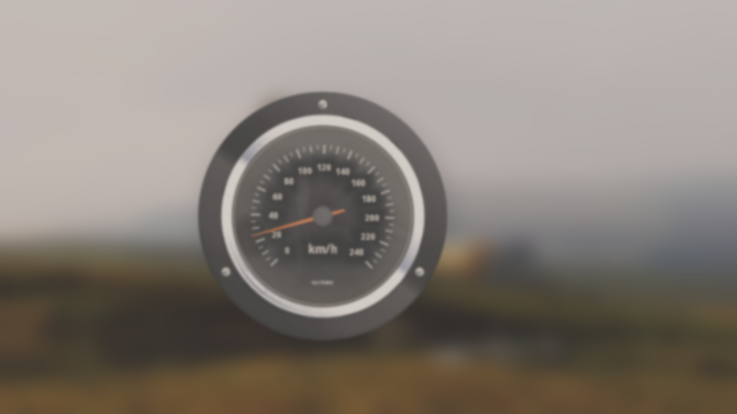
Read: 25 km/h
